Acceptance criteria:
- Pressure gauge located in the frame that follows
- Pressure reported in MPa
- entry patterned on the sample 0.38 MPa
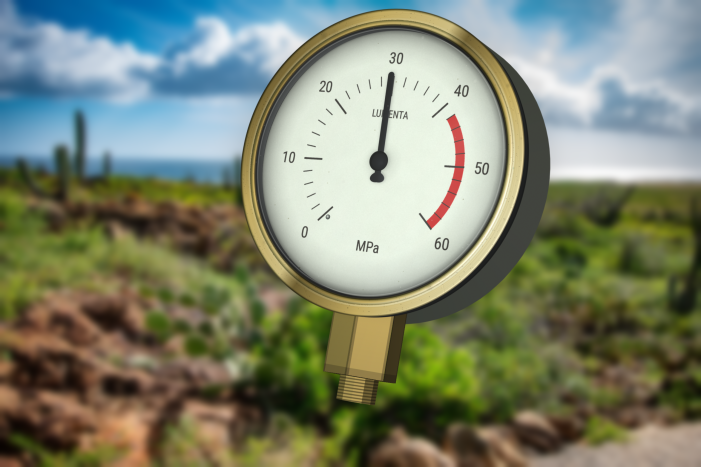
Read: 30 MPa
